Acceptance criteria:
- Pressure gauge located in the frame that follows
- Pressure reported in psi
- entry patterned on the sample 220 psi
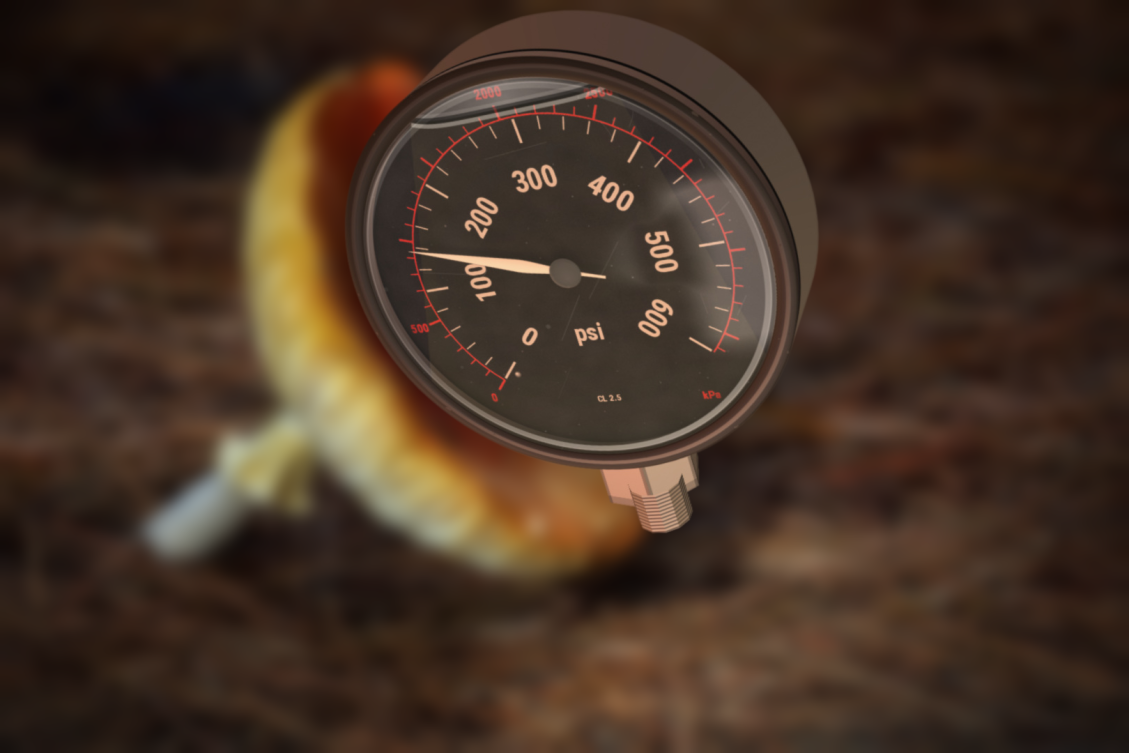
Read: 140 psi
